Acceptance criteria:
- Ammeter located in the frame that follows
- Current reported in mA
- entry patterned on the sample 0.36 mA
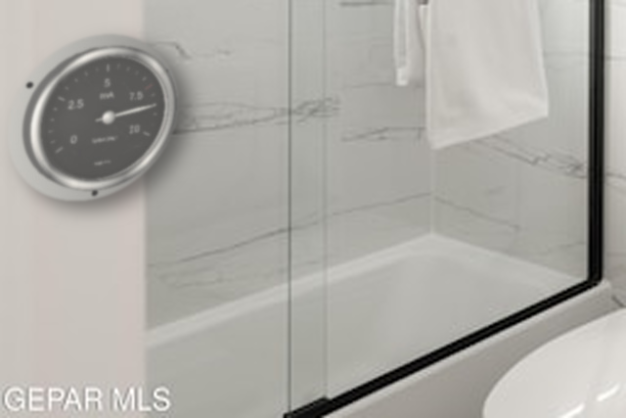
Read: 8.5 mA
